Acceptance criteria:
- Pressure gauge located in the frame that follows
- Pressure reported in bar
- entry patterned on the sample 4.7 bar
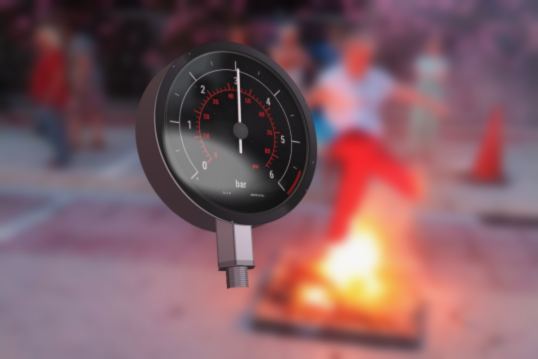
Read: 3 bar
